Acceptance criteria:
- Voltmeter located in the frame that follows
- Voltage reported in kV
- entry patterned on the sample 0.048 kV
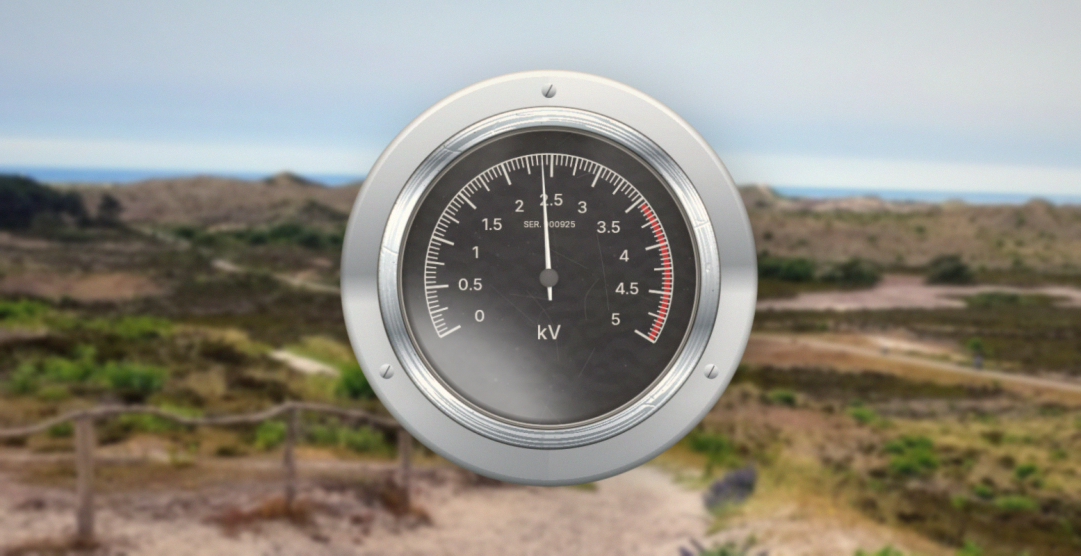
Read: 2.4 kV
